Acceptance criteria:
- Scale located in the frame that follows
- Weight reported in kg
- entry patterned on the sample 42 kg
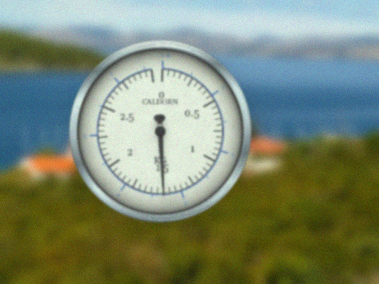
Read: 1.5 kg
